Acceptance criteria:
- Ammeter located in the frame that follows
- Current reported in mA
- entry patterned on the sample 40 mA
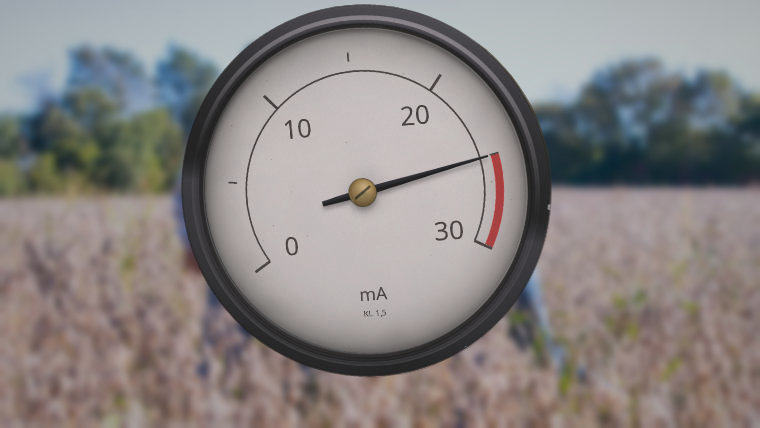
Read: 25 mA
